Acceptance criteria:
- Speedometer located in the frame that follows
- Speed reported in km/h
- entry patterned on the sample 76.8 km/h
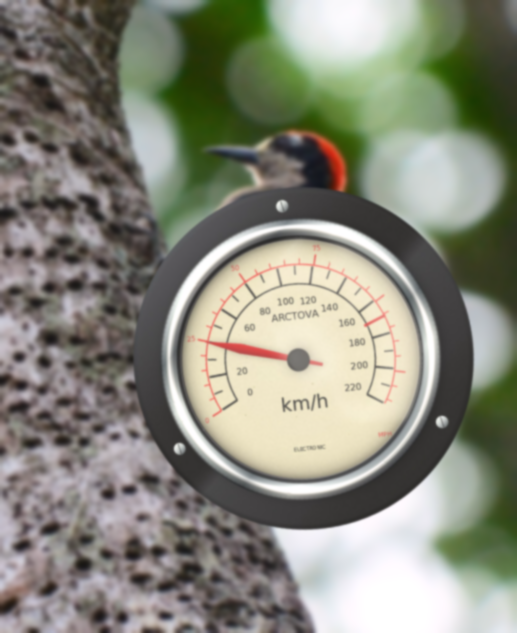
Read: 40 km/h
